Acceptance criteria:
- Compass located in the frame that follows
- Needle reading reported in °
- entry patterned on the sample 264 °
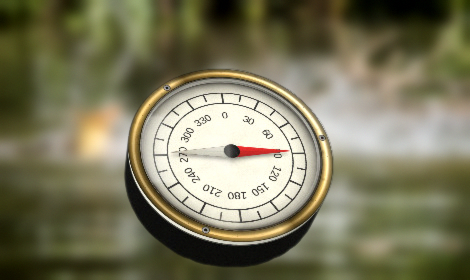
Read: 90 °
